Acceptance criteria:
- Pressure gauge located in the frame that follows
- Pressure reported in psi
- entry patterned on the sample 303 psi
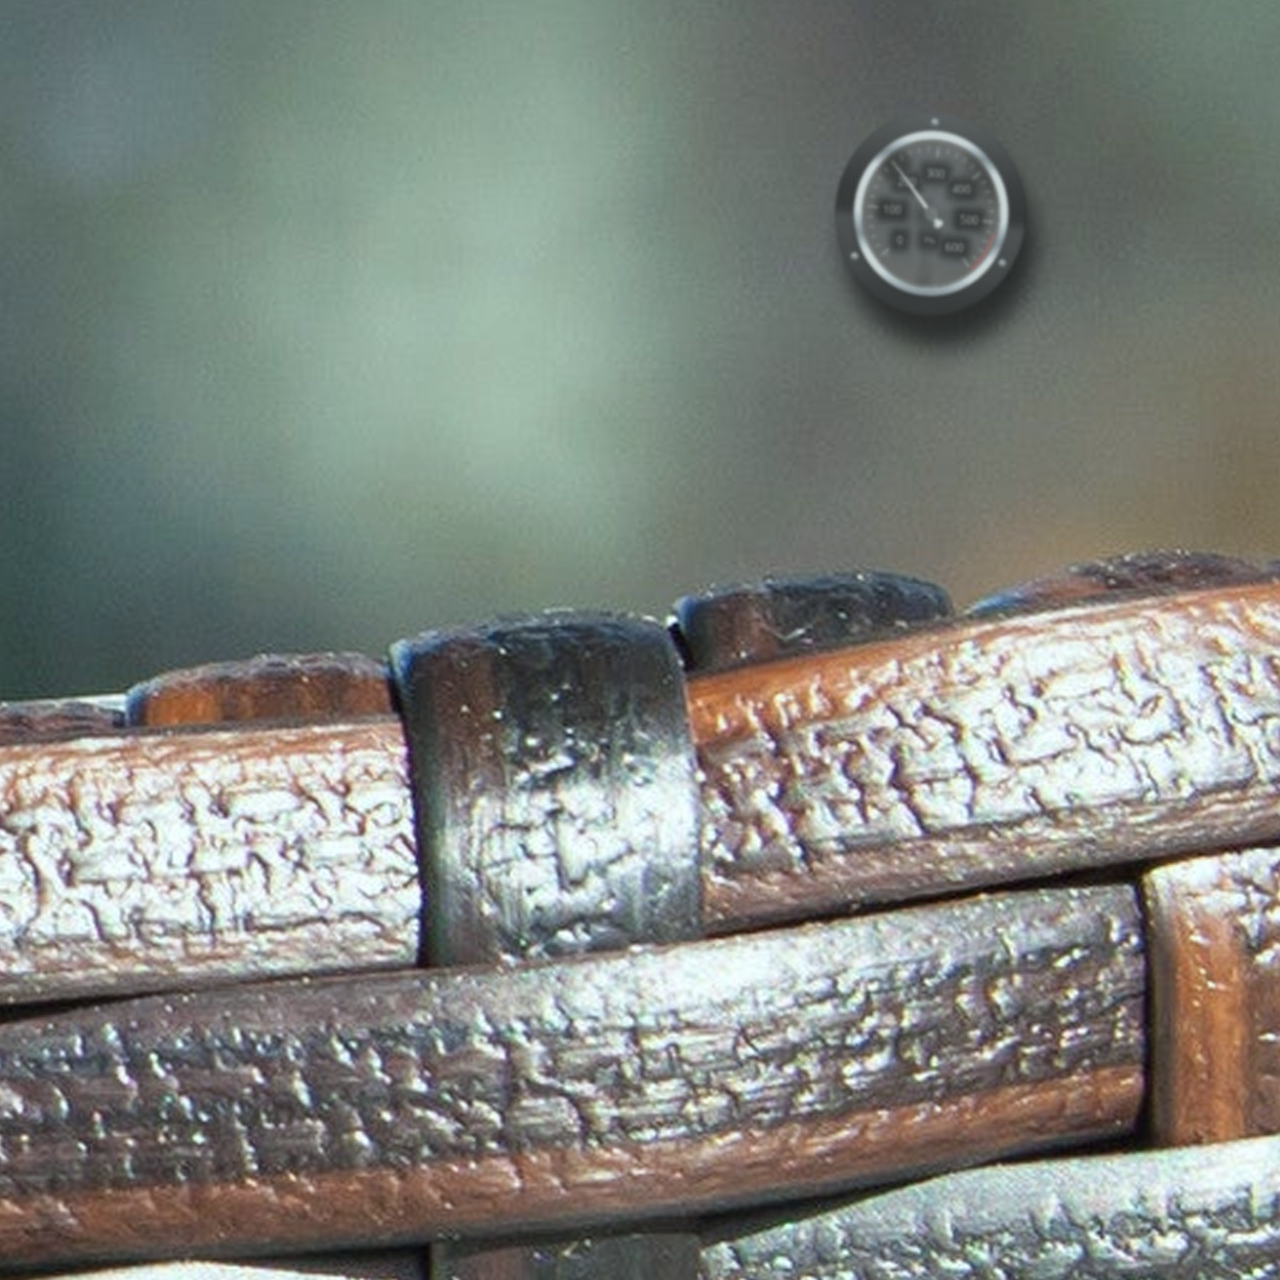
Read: 200 psi
